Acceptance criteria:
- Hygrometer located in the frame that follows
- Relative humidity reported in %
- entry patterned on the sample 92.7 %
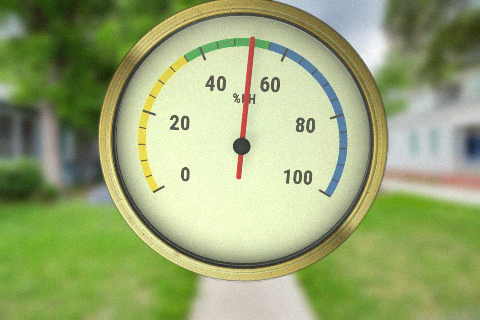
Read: 52 %
